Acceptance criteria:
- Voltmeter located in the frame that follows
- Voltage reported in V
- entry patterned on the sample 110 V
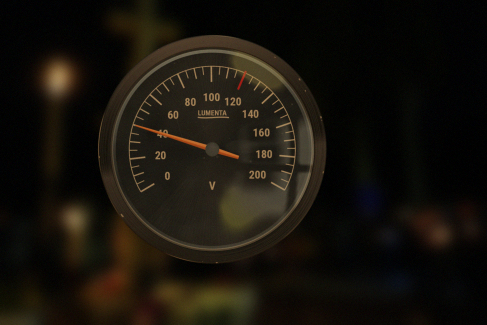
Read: 40 V
